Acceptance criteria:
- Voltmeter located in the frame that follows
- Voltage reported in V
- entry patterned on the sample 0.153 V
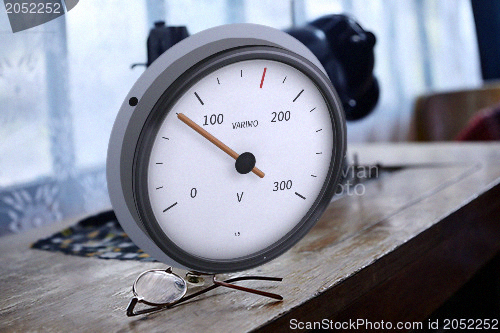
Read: 80 V
